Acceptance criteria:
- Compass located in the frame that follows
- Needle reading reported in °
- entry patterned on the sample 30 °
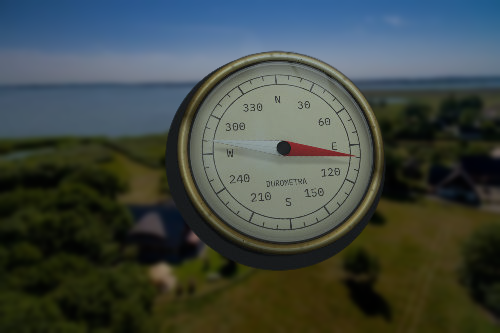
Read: 100 °
